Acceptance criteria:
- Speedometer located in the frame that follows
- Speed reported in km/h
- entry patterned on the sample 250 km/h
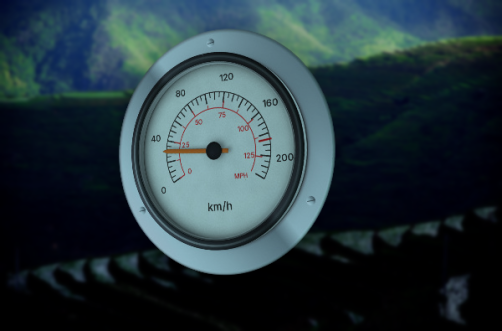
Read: 30 km/h
